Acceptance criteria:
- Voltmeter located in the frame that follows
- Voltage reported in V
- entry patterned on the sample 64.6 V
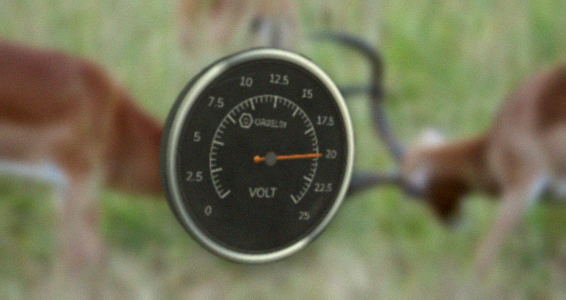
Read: 20 V
